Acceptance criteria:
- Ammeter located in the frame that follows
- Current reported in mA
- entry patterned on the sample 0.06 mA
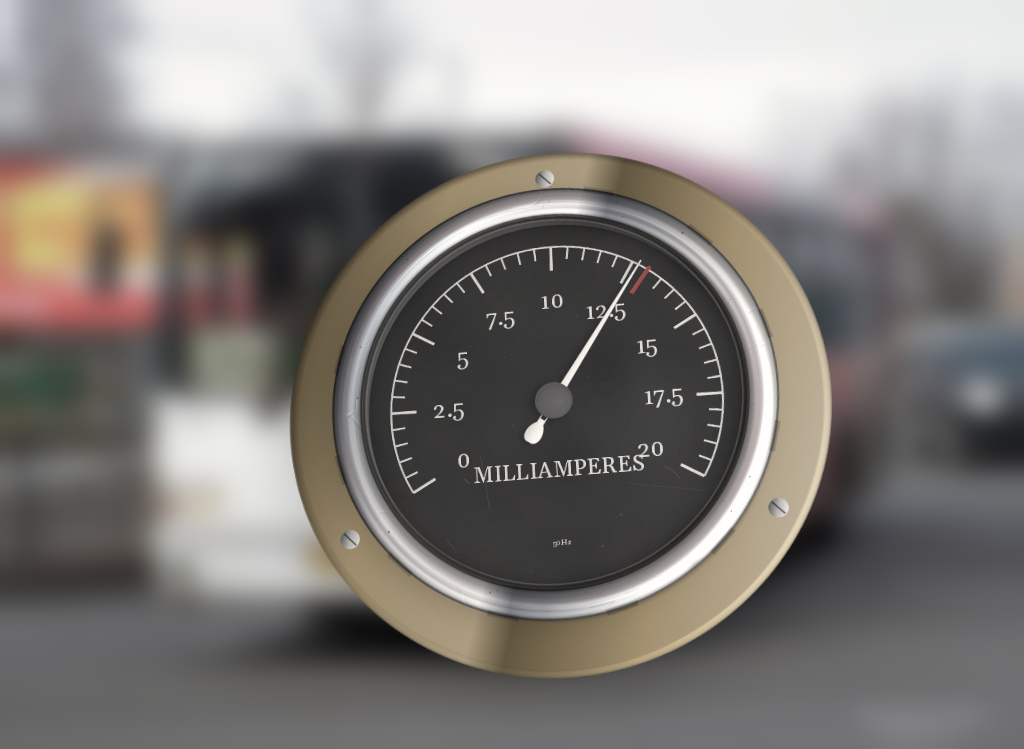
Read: 12.75 mA
